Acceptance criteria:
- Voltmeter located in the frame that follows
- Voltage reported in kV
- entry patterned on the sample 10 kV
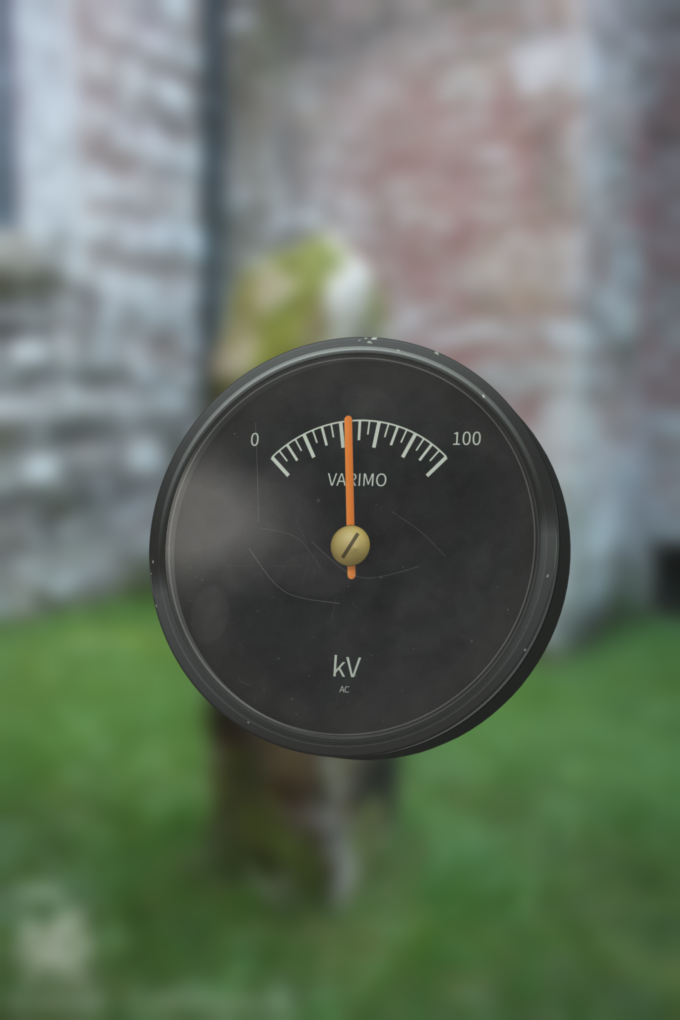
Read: 45 kV
